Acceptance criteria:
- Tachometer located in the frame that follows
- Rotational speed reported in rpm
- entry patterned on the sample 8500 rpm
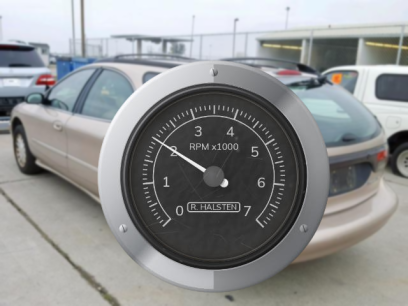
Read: 2000 rpm
